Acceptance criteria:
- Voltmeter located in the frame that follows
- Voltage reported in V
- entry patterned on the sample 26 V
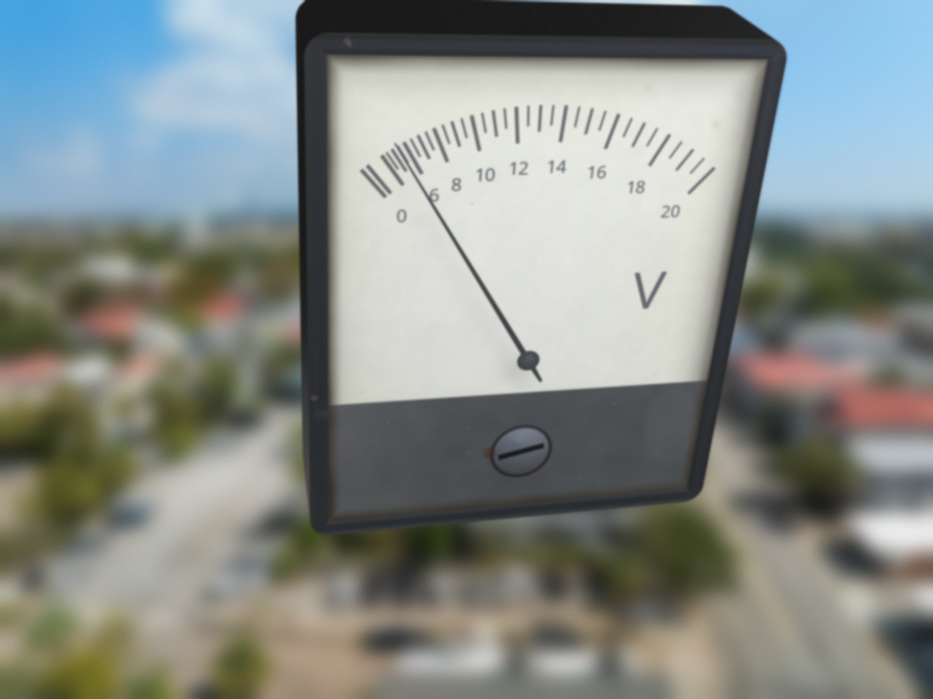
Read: 5.5 V
